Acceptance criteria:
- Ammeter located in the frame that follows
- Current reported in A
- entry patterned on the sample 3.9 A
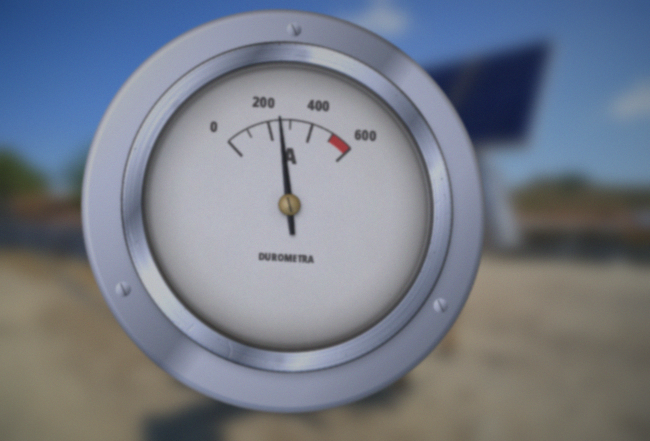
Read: 250 A
